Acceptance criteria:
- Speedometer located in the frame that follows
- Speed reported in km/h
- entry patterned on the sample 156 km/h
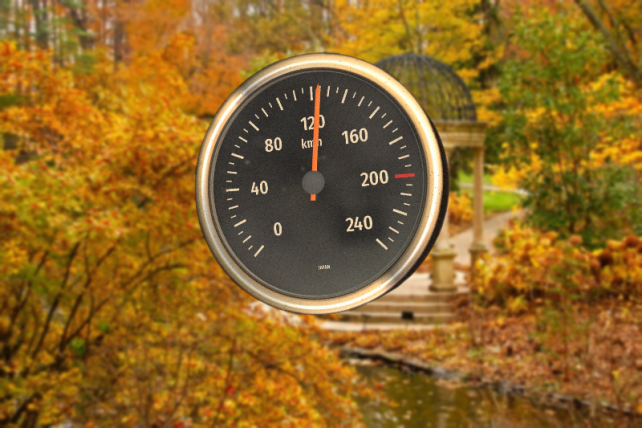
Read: 125 km/h
